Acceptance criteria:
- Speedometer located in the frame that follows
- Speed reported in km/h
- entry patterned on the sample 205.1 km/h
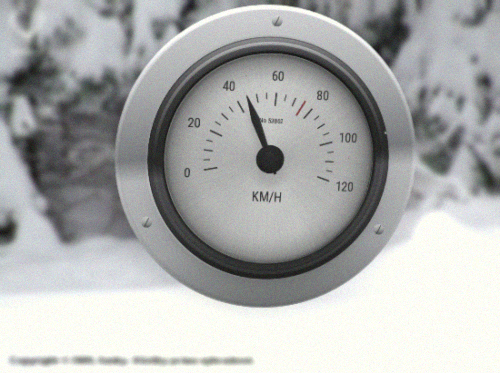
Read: 45 km/h
